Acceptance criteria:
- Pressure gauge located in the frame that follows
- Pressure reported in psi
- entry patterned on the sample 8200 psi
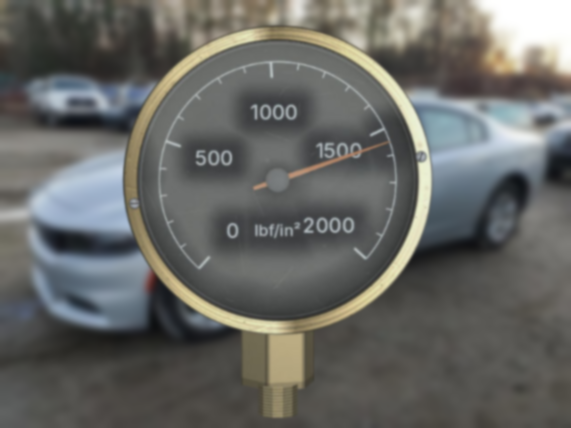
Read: 1550 psi
